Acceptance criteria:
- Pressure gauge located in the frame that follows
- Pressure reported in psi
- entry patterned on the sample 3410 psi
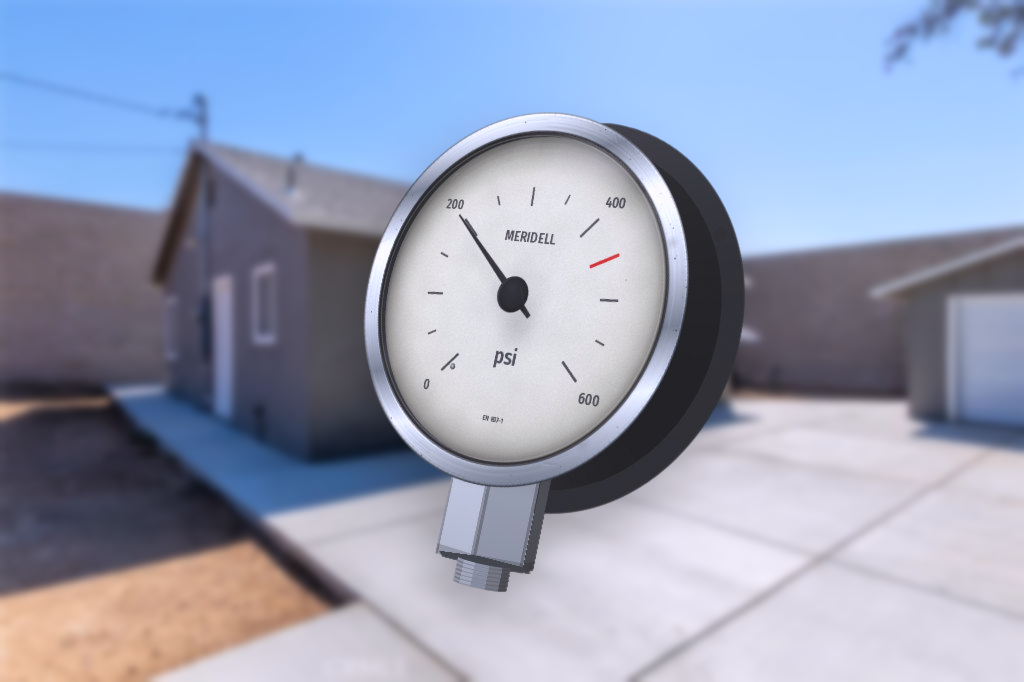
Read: 200 psi
